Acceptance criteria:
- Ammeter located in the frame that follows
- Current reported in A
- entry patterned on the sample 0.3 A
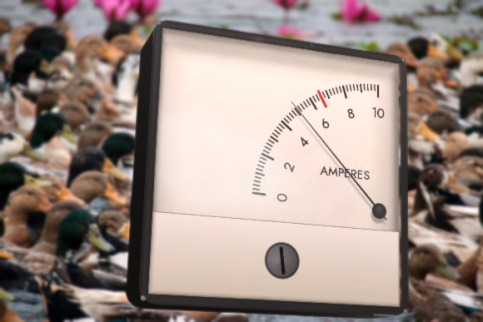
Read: 5 A
